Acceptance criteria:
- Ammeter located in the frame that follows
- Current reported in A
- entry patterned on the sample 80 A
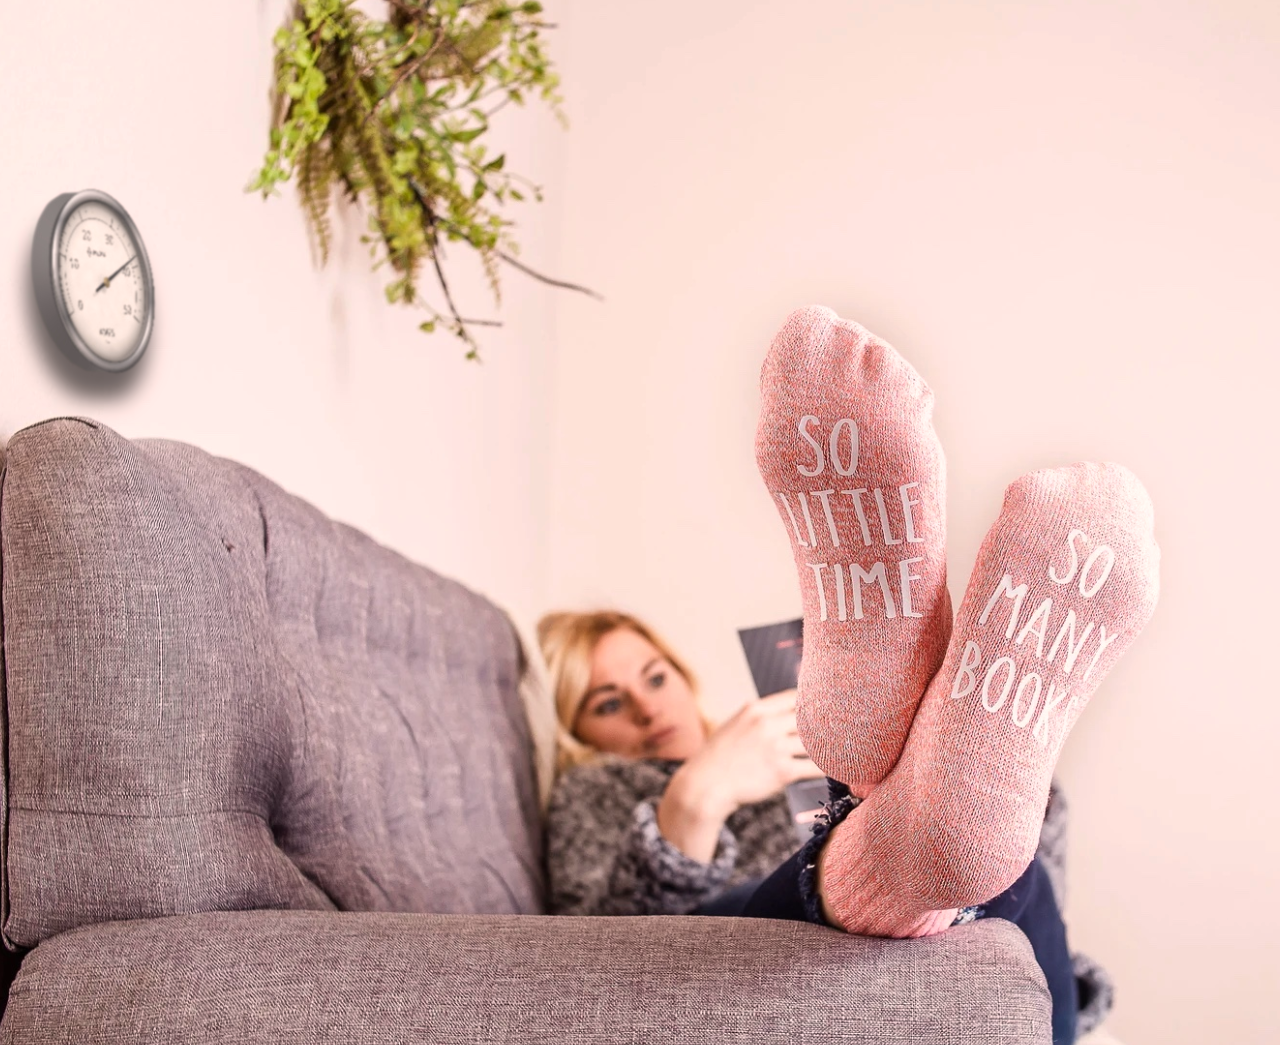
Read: 38 A
